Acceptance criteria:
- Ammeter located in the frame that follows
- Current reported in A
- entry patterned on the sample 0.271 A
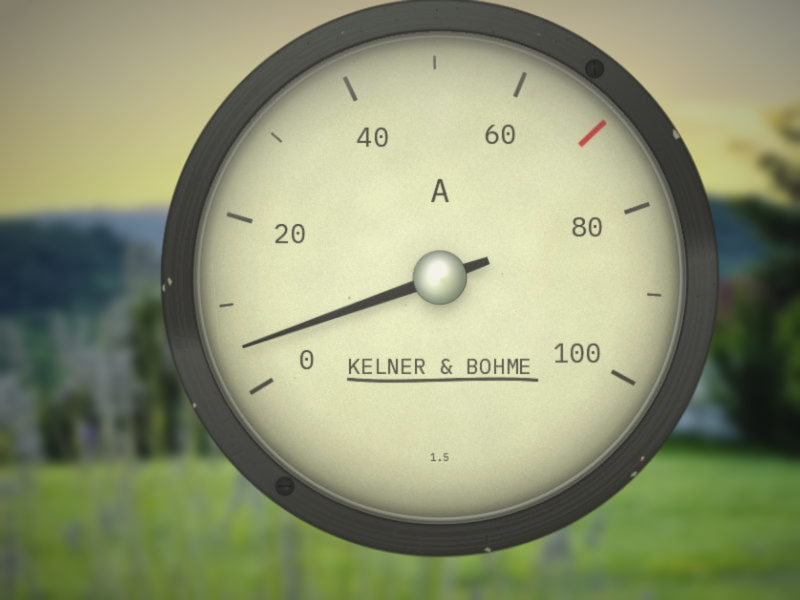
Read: 5 A
